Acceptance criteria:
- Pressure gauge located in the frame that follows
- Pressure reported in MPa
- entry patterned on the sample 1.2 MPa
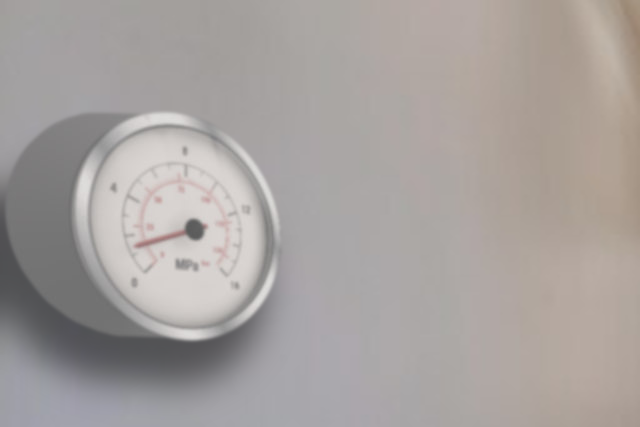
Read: 1.5 MPa
